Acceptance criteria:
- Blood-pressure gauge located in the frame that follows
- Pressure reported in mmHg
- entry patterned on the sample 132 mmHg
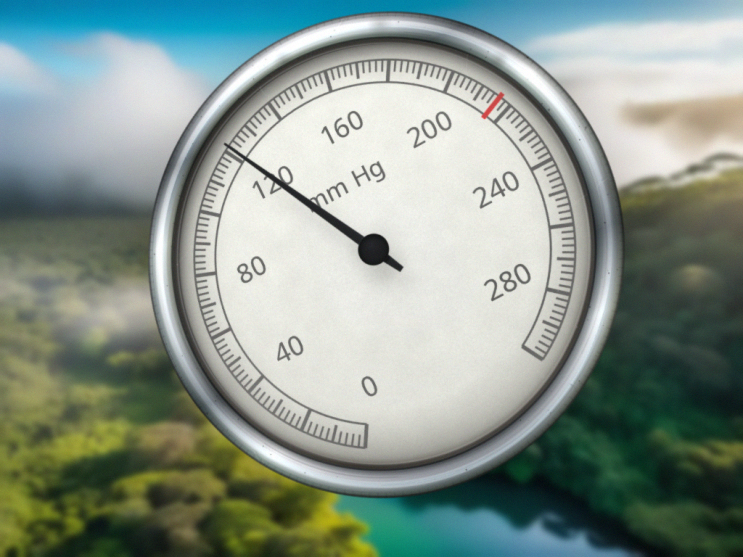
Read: 122 mmHg
